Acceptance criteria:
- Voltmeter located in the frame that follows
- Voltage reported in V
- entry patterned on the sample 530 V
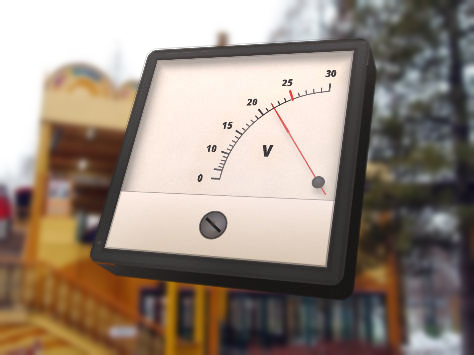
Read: 22 V
